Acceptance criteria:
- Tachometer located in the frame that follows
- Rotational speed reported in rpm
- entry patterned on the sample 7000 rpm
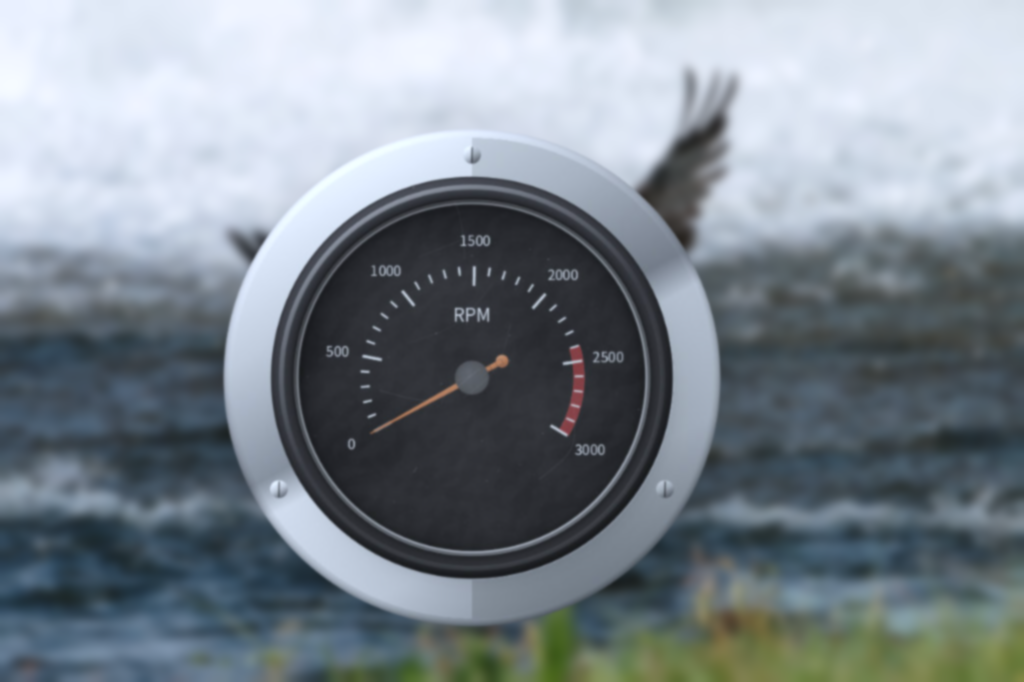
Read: 0 rpm
